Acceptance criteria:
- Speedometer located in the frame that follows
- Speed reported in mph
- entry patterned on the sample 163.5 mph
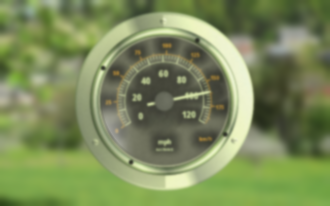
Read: 100 mph
